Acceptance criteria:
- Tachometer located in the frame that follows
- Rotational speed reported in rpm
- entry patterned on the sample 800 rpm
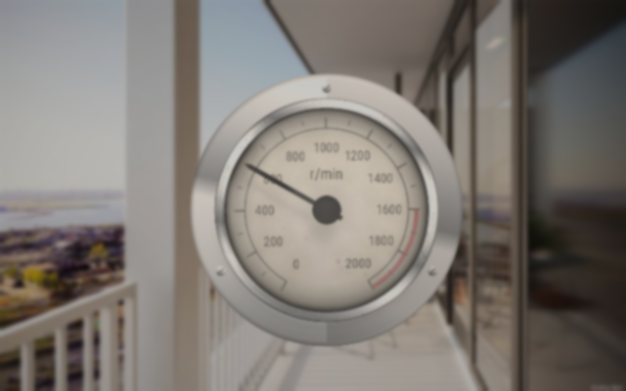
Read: 600 rpm
